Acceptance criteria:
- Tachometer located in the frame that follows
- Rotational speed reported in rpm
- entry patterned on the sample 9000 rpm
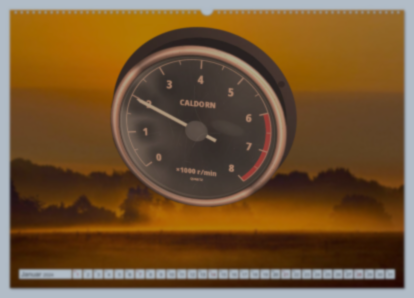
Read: 2000 rpm
